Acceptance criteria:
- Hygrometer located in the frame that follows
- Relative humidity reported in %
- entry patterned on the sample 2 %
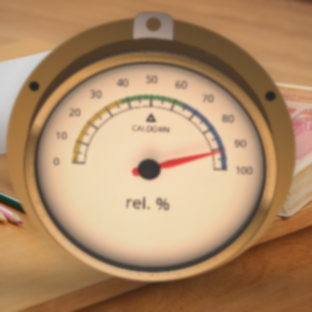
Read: 90 %
